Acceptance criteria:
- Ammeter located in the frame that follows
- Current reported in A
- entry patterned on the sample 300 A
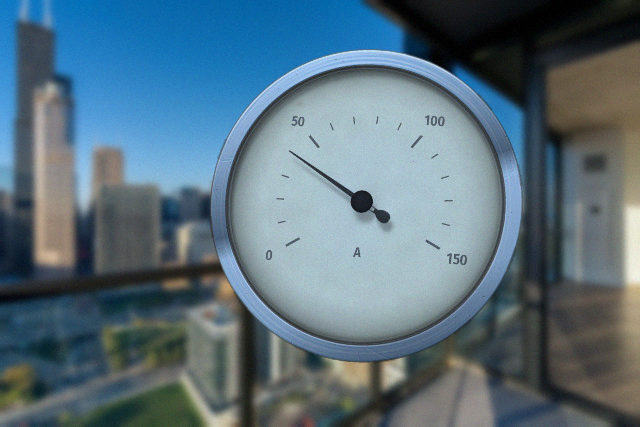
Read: 40 A
